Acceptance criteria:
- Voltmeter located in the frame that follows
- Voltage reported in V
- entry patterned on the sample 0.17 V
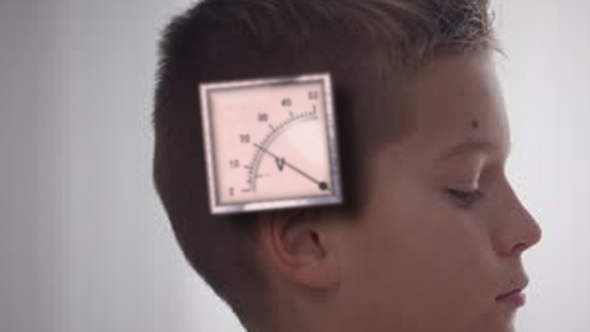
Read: 20 V
